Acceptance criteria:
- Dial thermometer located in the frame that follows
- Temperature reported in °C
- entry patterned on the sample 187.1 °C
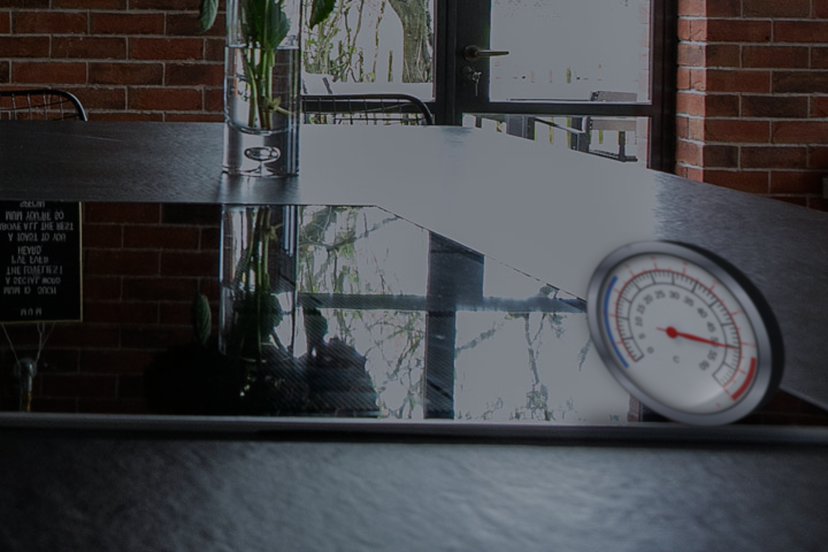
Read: 50 °C
